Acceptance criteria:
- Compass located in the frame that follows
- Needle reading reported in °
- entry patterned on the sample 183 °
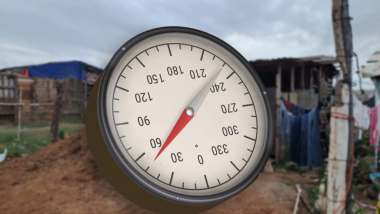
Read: 50 °
